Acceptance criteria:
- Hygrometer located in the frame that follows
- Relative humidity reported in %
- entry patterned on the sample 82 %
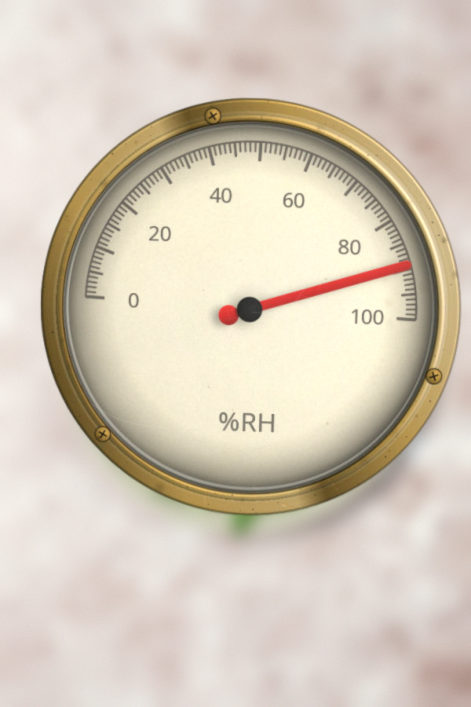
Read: 89 %
